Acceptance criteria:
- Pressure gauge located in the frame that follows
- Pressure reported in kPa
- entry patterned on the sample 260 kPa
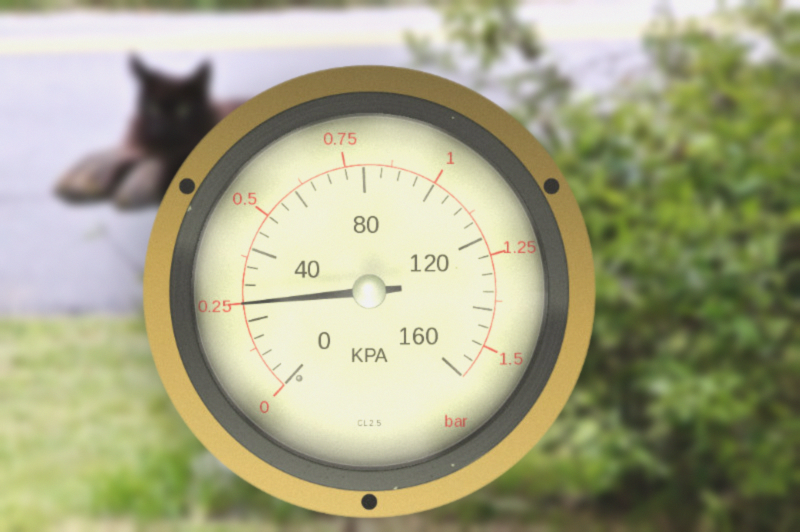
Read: 25 kPa
